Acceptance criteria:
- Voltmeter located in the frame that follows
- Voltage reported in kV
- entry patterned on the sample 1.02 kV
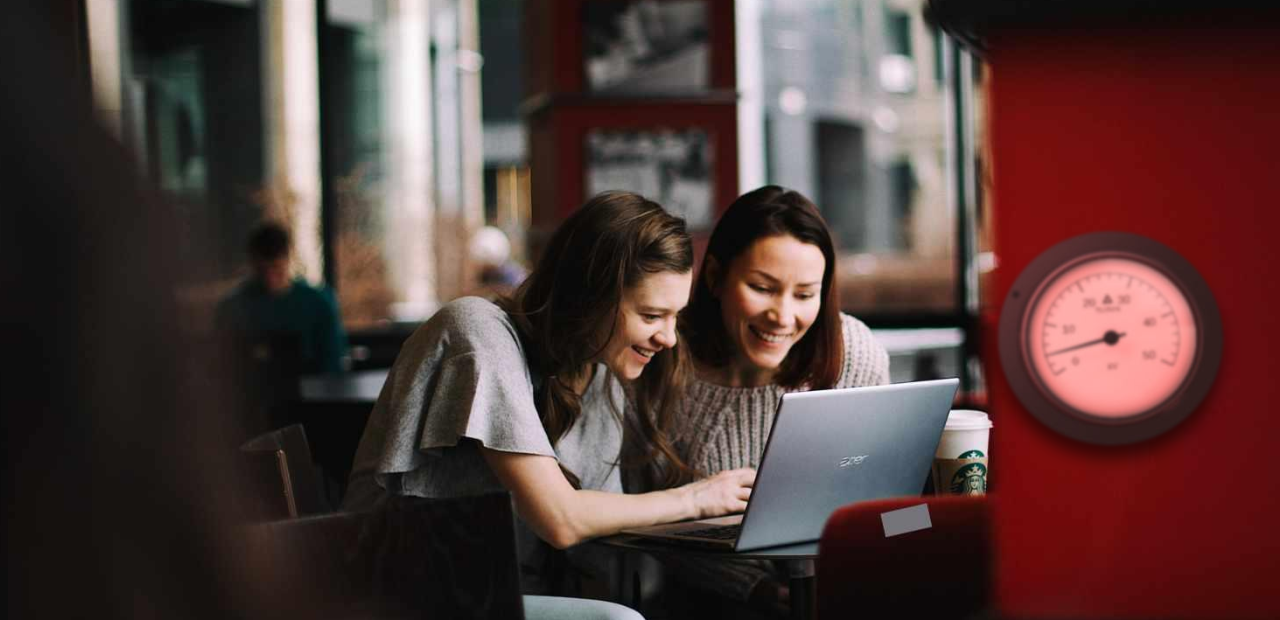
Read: 4 kV
